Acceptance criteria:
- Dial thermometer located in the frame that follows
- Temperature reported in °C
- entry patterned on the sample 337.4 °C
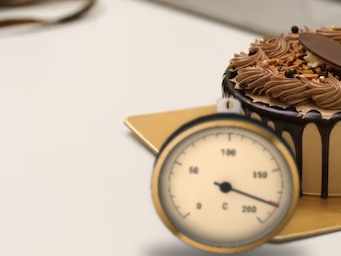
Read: 180 °C
